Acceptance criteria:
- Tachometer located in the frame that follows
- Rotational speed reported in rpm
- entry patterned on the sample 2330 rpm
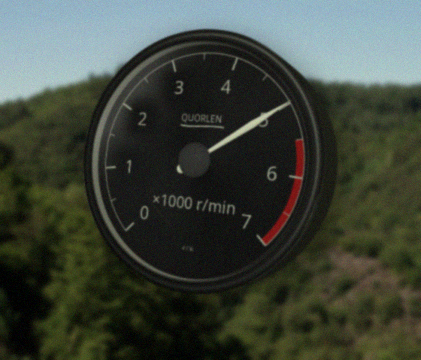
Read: 5000 rpm
